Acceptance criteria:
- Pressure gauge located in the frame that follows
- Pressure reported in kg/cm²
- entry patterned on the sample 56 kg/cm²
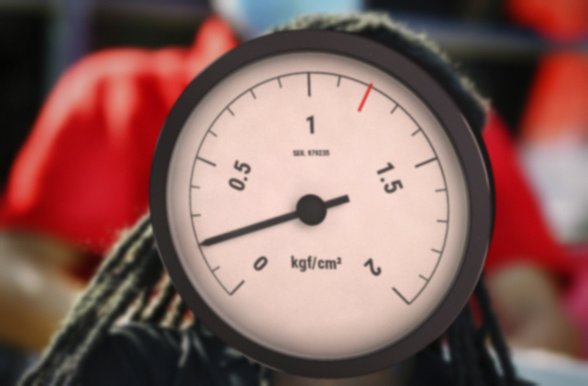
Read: 0.2 kg/cm²
